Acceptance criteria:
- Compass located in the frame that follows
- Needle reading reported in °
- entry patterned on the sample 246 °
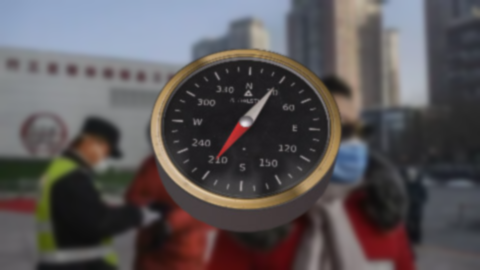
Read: 210 °
